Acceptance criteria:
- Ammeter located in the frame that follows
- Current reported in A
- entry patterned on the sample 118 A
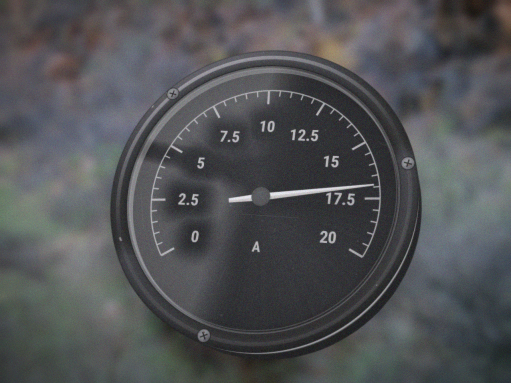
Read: 17 A
